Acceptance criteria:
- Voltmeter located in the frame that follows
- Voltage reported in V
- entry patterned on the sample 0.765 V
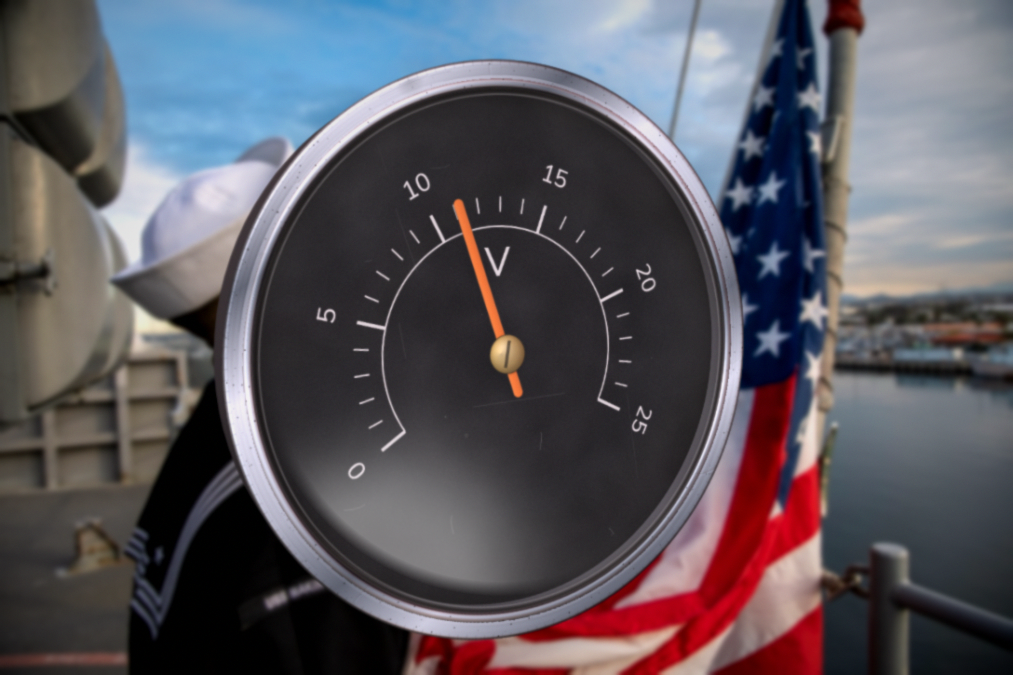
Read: 11 V
